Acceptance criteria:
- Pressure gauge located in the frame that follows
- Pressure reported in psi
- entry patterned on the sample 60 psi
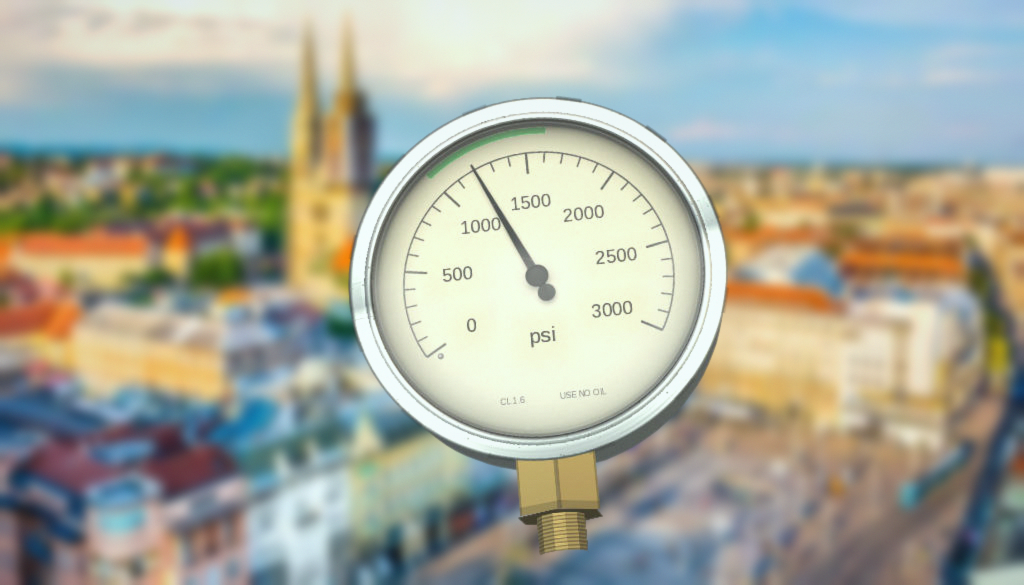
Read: 1200 psi
